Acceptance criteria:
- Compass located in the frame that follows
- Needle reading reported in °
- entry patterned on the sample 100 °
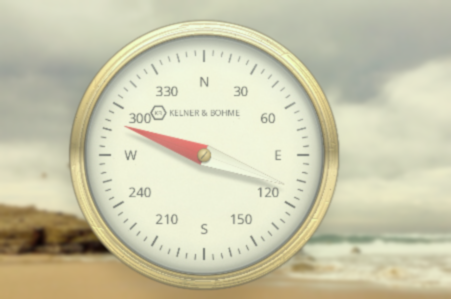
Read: 290 °
